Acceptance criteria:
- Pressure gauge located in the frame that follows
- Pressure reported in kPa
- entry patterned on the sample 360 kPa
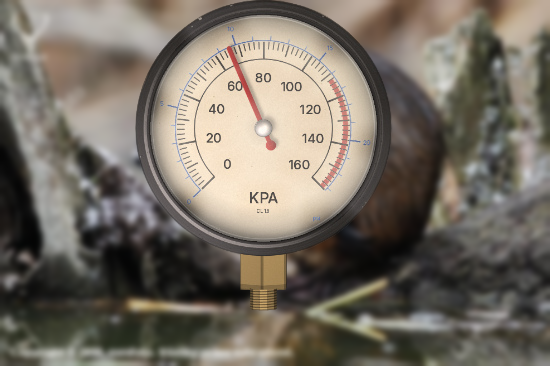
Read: 66 kPa
